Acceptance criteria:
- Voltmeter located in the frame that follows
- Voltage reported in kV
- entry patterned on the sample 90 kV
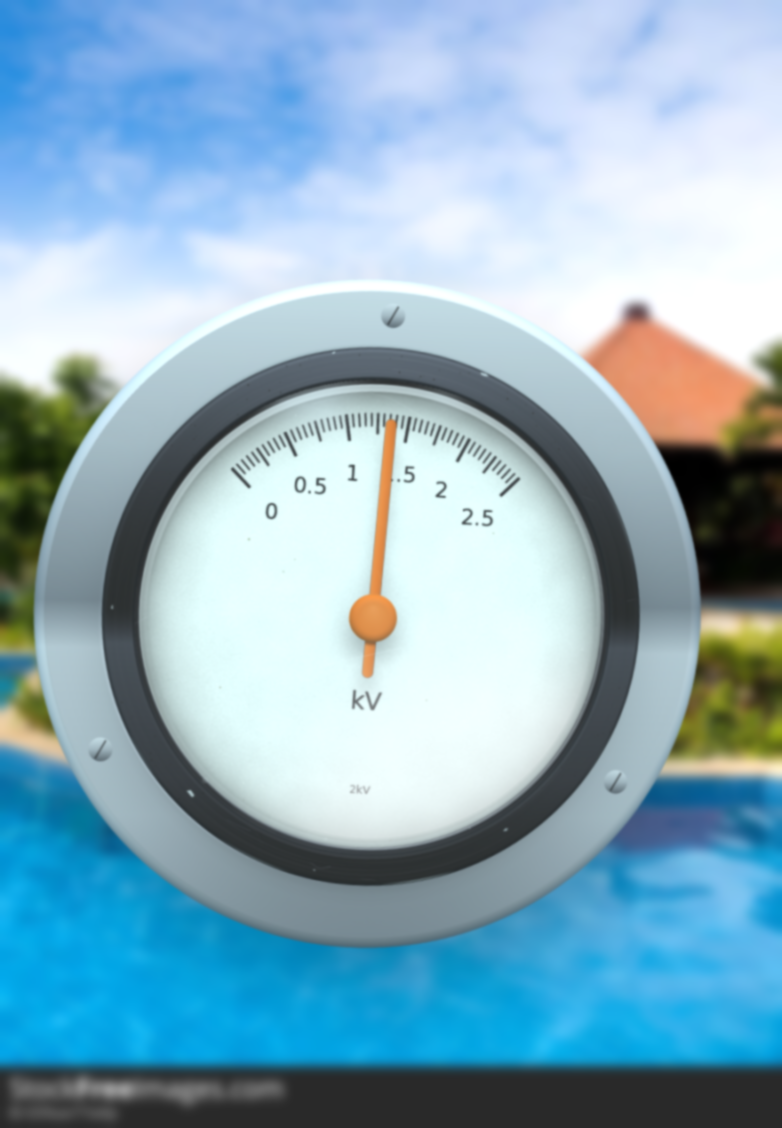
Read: 1.35 kV
